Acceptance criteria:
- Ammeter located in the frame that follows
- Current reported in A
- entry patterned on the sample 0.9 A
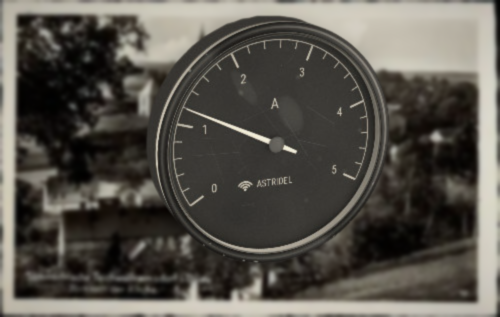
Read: 1.2 A
